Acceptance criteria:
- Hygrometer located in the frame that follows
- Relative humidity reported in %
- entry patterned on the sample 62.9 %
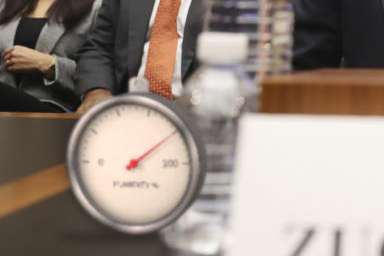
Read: 80 %
